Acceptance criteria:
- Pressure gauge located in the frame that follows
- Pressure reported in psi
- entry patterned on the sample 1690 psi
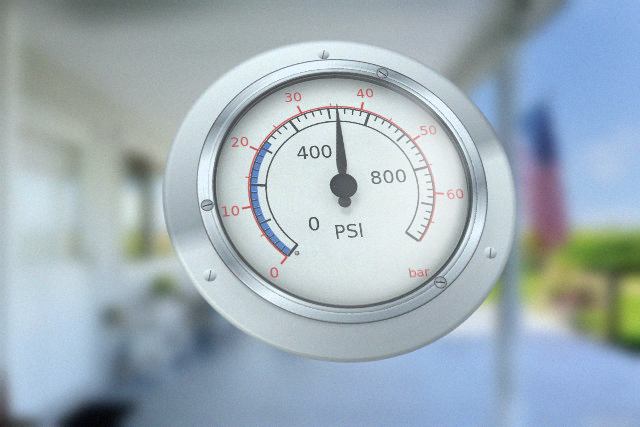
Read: 520 psi
